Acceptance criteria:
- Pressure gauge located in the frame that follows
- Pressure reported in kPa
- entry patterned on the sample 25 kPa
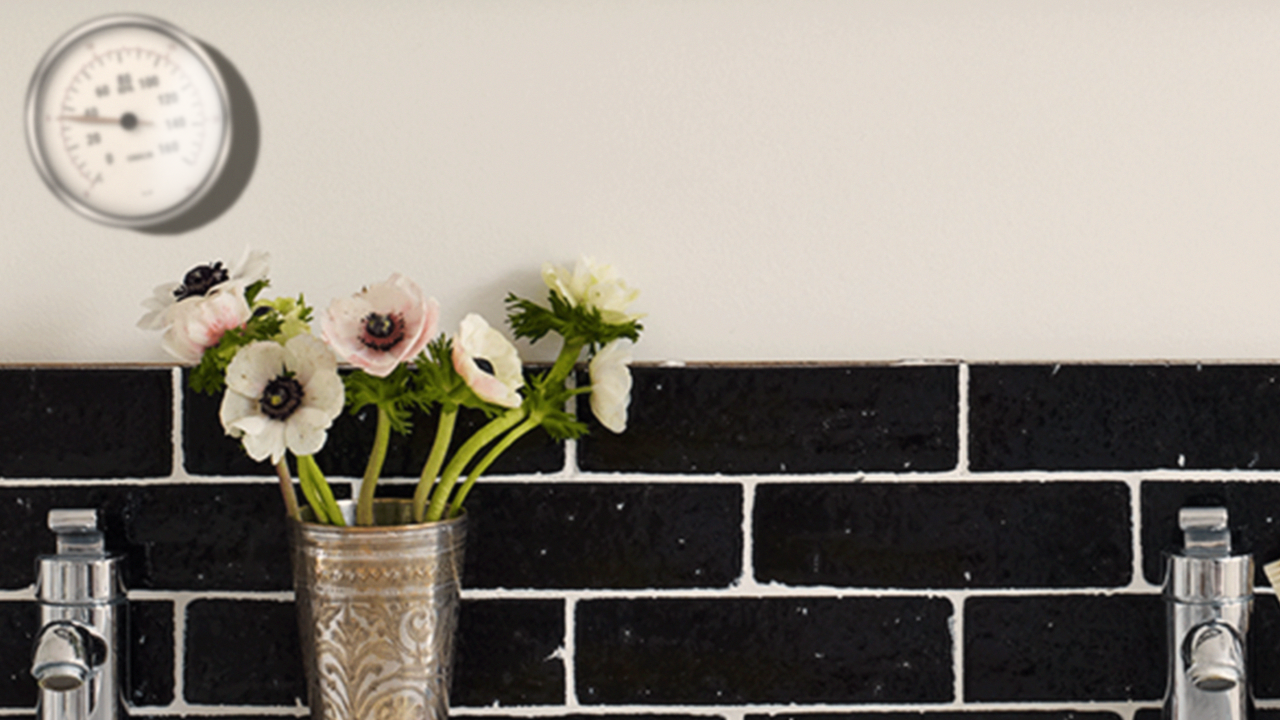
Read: 35 kPa
